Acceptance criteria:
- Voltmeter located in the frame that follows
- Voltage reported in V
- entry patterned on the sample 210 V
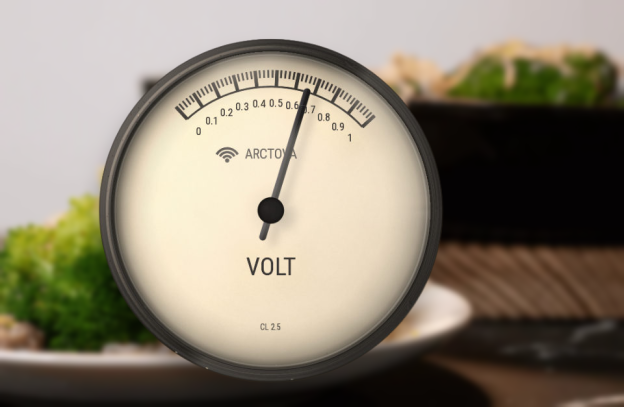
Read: 0.66 V
